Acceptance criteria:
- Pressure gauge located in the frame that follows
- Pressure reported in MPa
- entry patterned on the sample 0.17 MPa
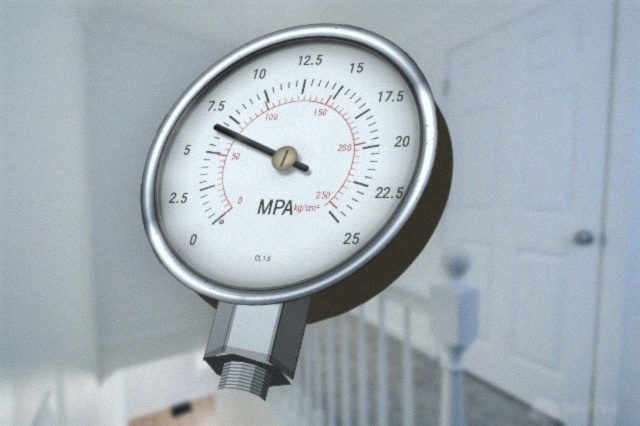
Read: 6.5 MPa
